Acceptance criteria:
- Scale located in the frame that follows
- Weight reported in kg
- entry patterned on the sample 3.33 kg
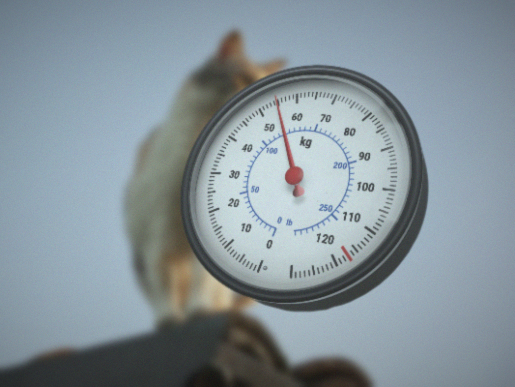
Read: 55 kg
